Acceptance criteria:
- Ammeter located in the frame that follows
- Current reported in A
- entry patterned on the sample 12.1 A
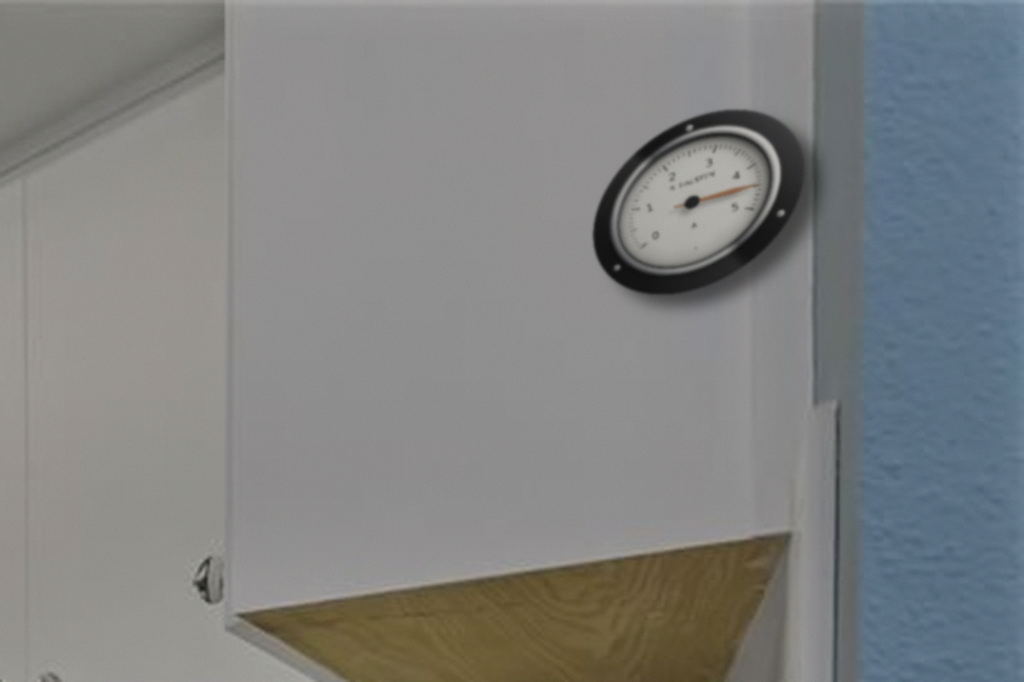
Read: 4.5 A
